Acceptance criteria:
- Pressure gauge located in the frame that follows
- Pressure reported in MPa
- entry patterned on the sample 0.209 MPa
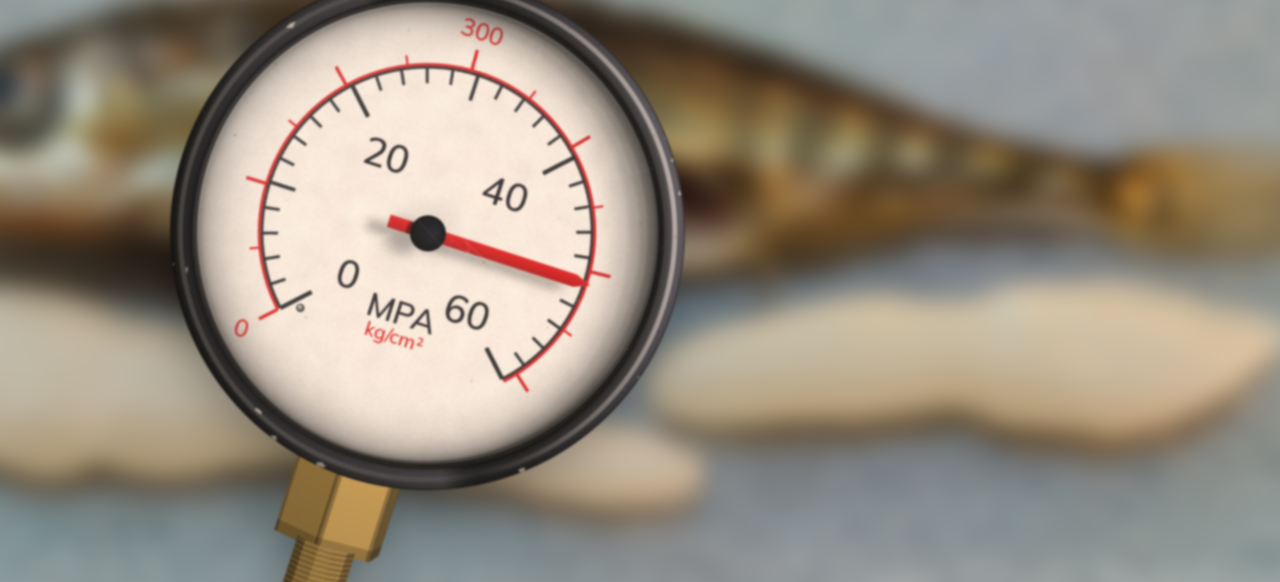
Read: 50 MPa
